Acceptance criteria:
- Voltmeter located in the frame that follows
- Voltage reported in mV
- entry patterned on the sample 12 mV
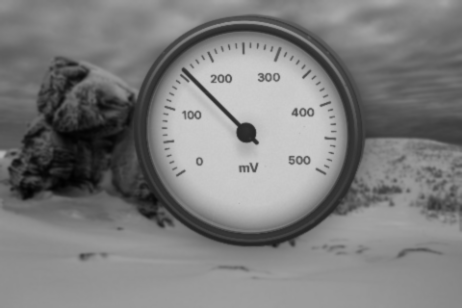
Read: 160 mV
